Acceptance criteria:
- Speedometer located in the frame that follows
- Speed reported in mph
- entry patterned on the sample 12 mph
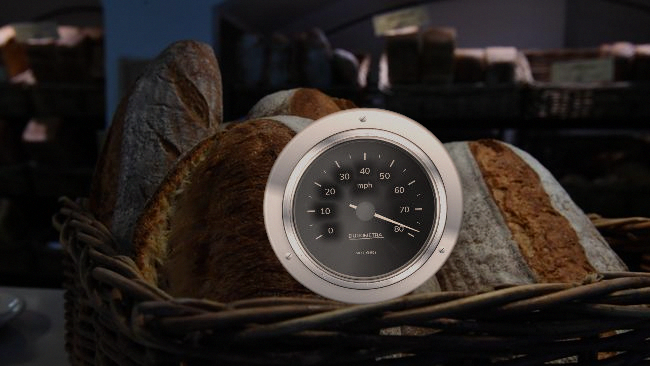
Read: 77.5 mph
